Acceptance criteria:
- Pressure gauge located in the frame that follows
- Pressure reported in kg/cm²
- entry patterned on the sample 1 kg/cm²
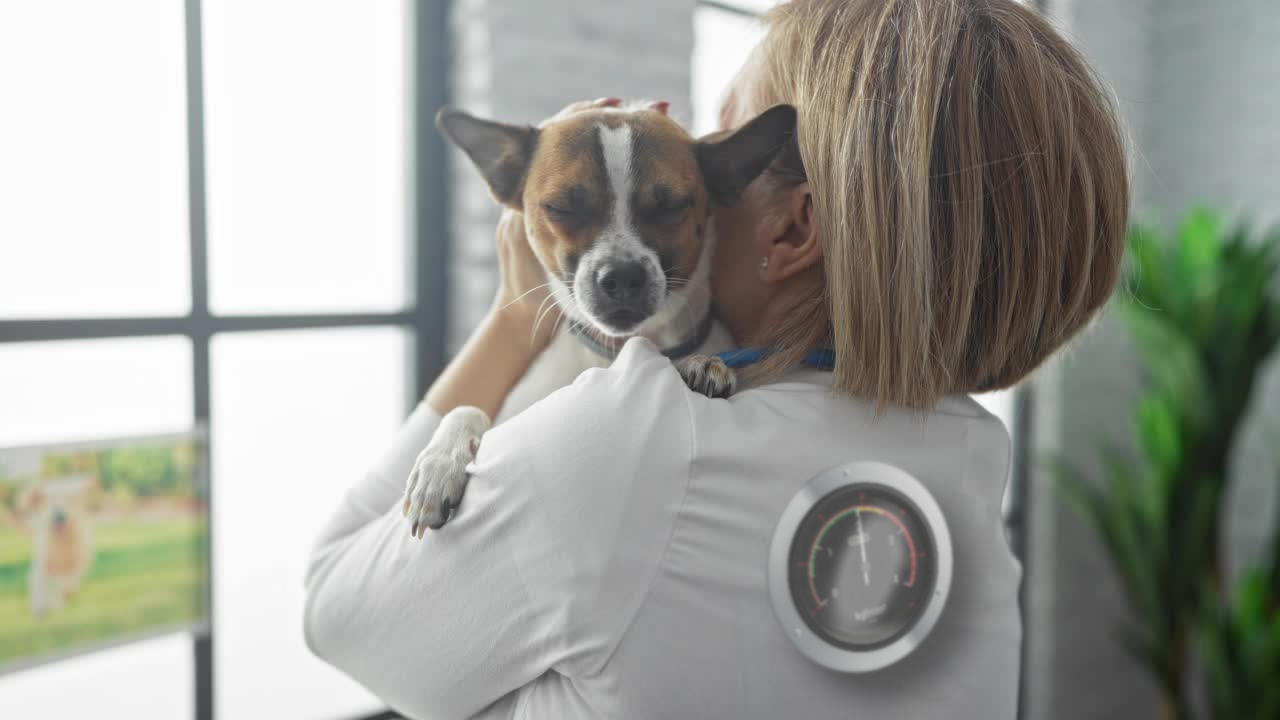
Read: 2 kg/cm²
